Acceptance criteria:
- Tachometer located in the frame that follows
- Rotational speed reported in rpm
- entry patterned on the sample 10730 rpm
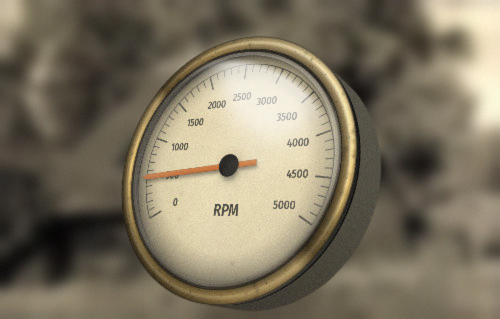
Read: 500 rpm
